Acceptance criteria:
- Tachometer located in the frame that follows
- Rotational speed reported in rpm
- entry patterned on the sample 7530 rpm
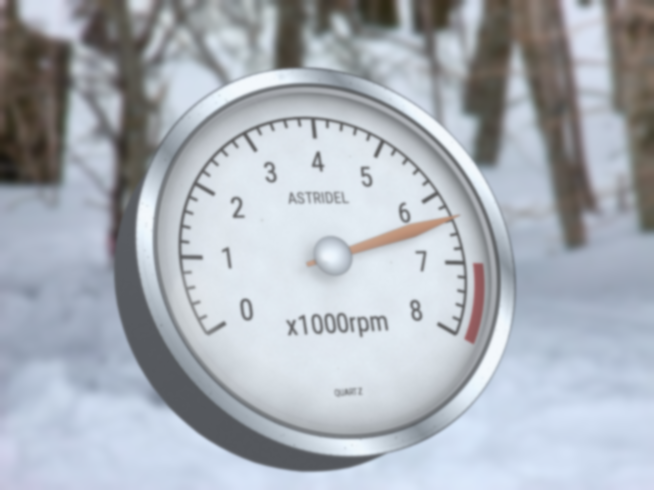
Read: 6400 rpm
